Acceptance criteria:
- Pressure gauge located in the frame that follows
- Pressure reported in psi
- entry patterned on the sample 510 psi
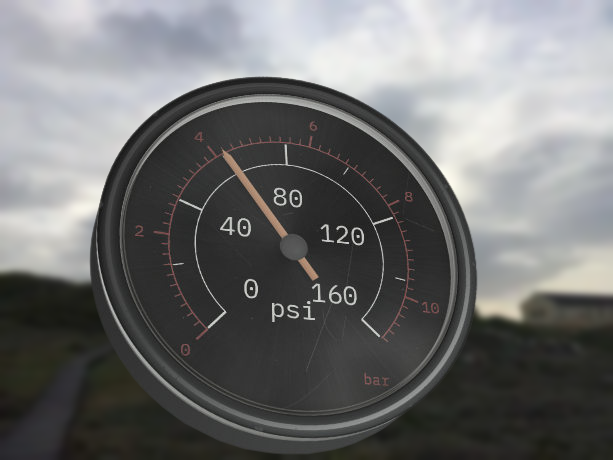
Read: 60 psi
